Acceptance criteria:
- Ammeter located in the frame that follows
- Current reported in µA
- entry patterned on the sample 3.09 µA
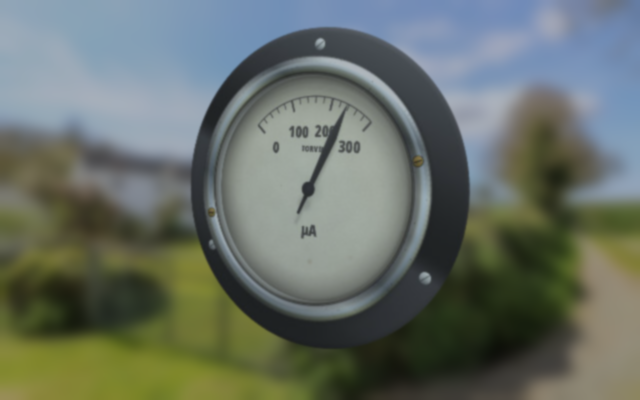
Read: 240 µA
